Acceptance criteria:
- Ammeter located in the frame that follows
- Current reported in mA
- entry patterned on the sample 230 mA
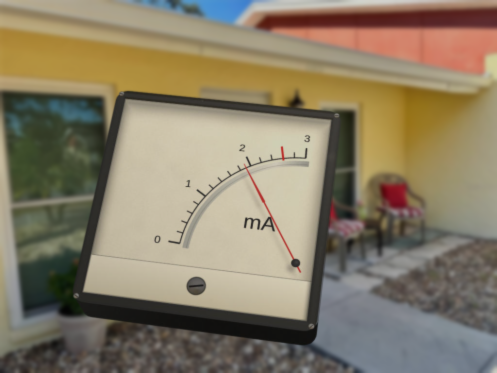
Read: 1.9 mA
